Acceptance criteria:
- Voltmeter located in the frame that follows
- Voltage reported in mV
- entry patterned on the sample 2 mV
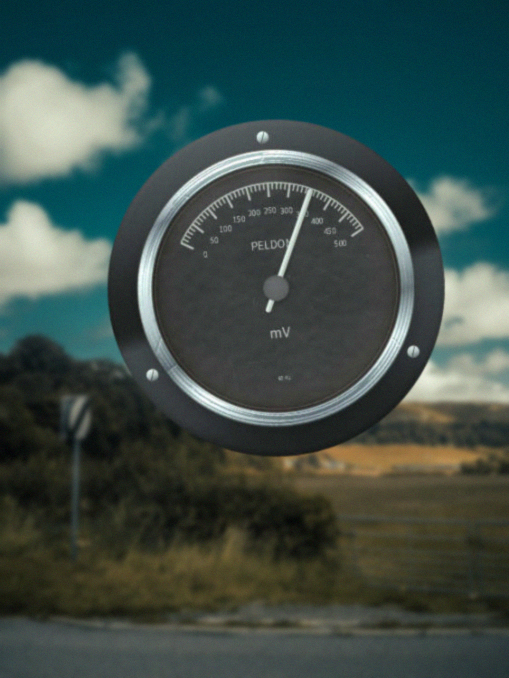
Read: 350 mV
